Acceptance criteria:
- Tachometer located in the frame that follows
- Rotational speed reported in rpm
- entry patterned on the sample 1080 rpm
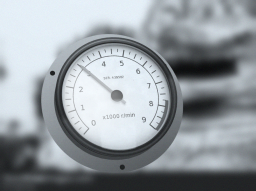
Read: 3000 rpm
